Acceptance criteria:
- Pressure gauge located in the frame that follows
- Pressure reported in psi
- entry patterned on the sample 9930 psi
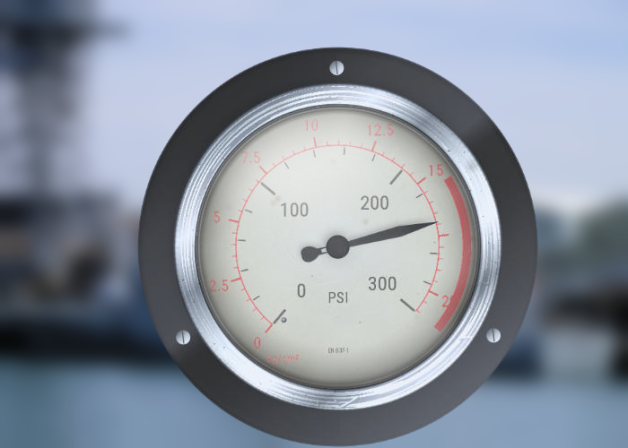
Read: 240 psi
